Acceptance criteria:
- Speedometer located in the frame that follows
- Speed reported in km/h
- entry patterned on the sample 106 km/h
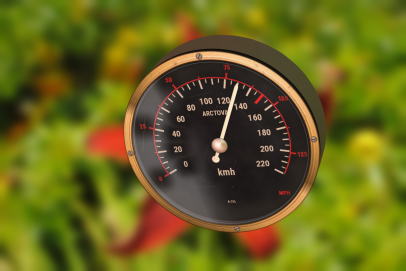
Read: 130 km/h
